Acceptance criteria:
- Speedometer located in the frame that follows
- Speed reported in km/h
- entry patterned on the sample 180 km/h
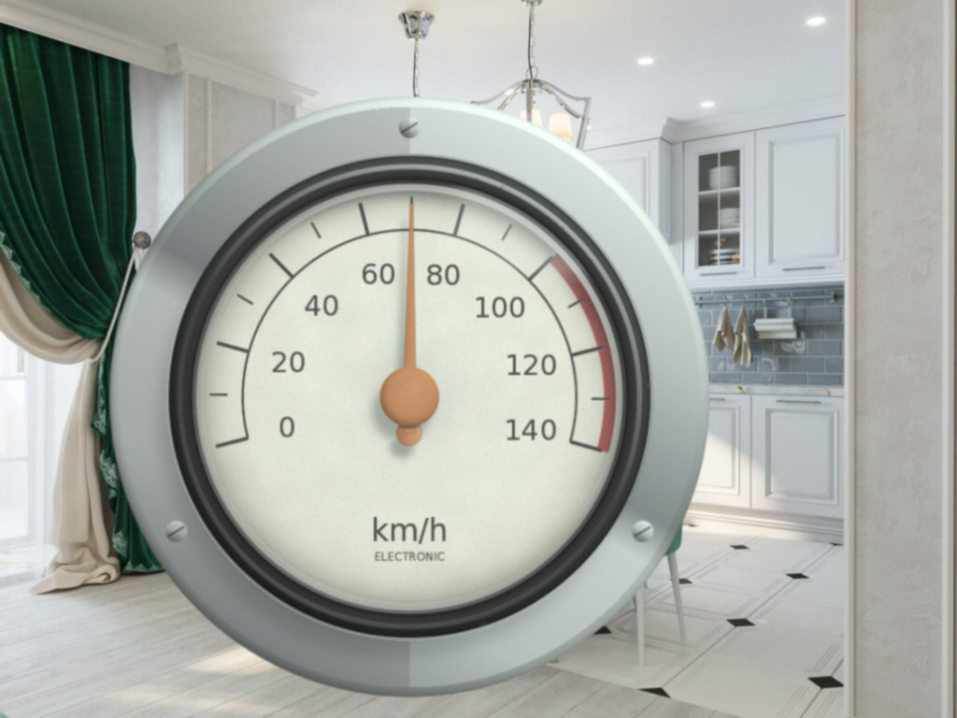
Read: 70 km/h
